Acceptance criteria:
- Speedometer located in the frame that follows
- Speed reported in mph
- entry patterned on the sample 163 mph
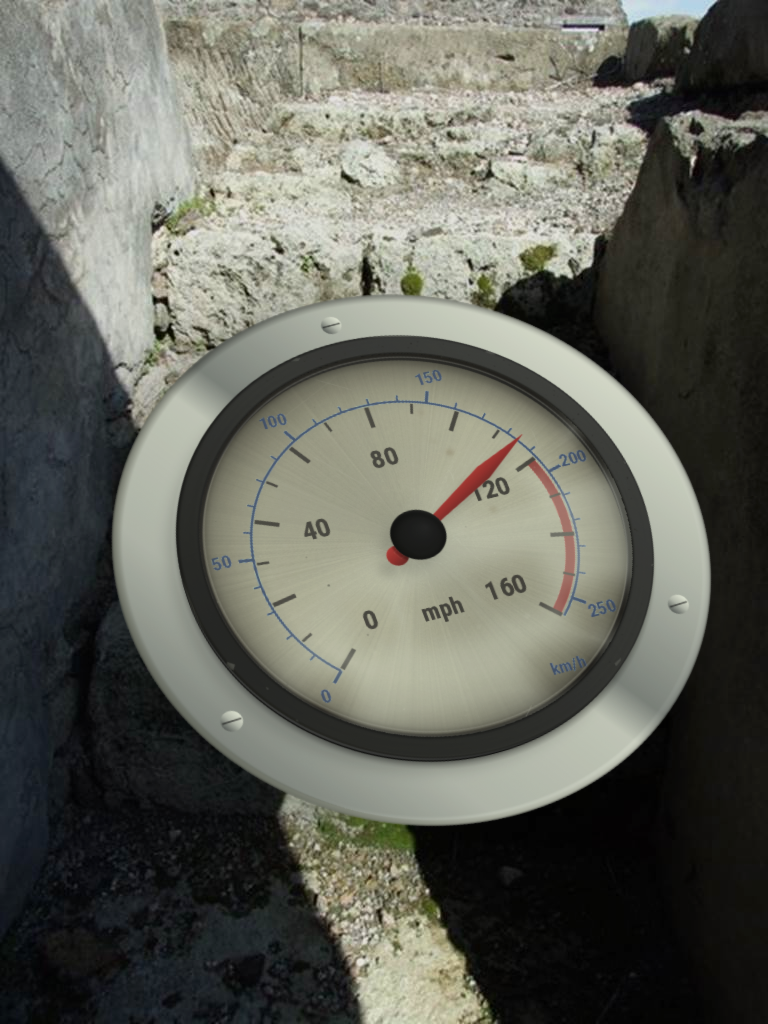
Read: 115 mph
